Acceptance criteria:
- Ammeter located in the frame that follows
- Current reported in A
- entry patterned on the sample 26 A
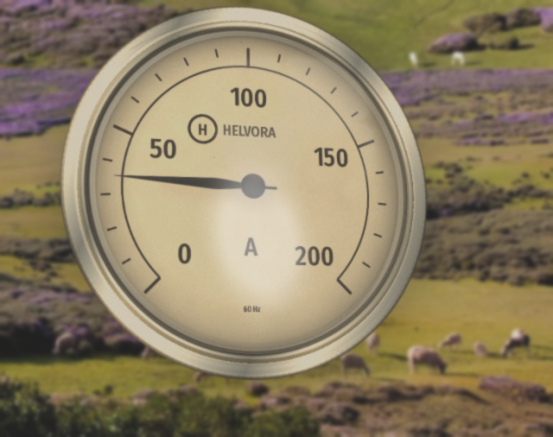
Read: 35 A
